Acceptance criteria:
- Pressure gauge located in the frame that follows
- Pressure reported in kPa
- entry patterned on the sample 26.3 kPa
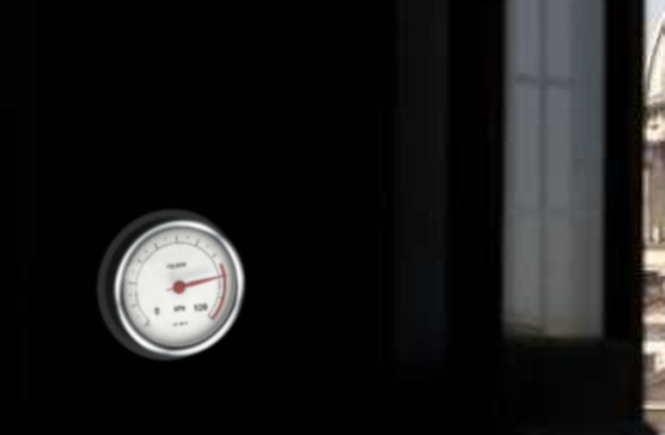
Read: 80 kPa
